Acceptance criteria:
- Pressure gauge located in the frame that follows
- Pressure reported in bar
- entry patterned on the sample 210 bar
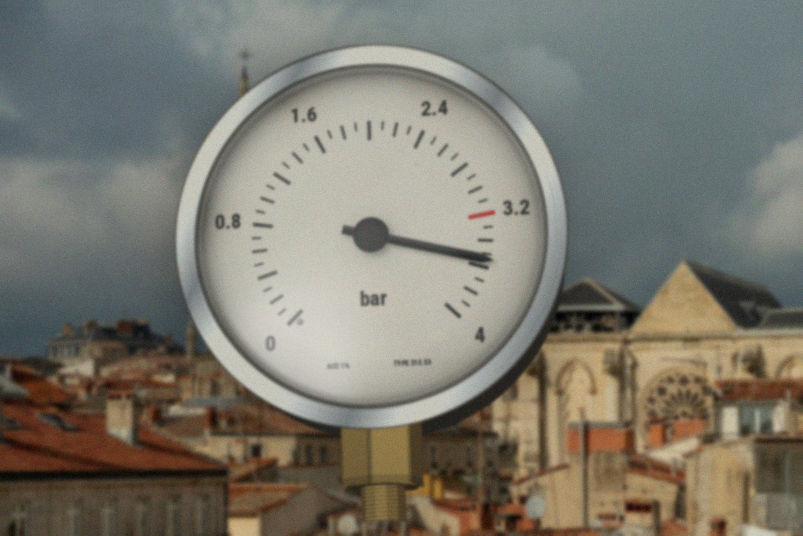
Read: 3.55 bar
